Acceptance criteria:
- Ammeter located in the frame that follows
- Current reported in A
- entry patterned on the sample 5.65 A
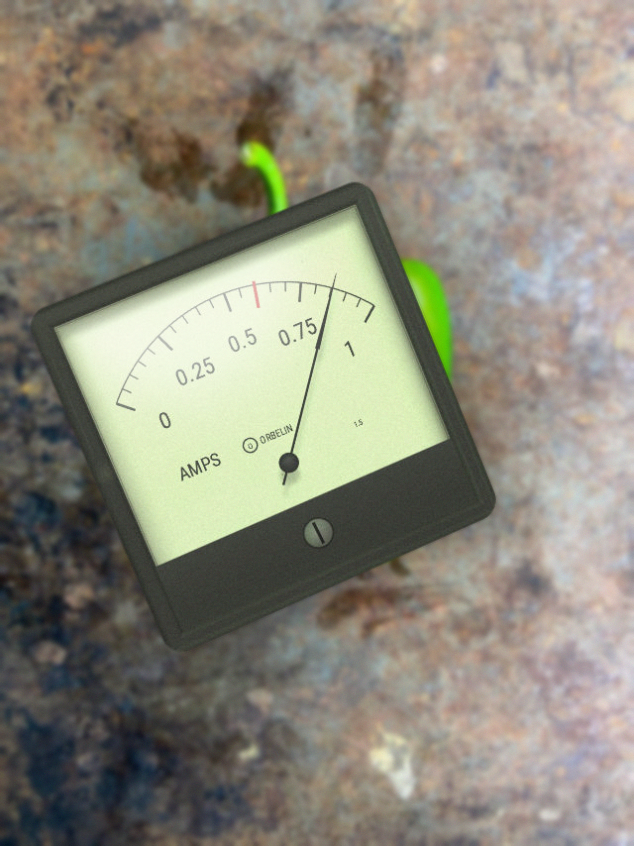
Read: 0.85 A
